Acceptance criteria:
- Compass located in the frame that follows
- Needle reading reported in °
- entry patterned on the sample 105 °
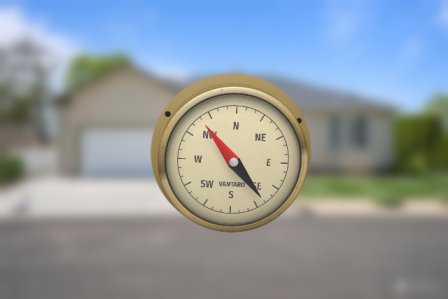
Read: 320 °
